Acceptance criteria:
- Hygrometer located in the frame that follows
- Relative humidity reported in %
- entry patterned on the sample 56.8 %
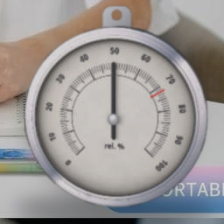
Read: 50 %
